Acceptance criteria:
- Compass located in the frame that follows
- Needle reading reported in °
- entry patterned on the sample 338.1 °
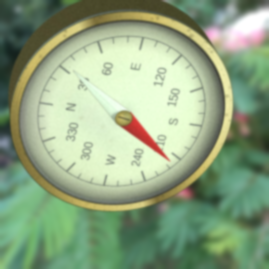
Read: 215 °
